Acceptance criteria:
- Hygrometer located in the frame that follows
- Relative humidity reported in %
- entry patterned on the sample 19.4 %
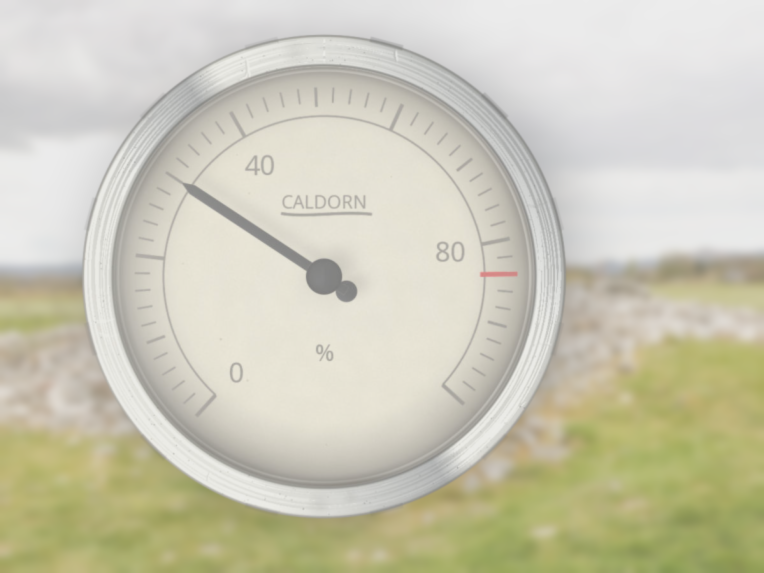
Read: 30 %
